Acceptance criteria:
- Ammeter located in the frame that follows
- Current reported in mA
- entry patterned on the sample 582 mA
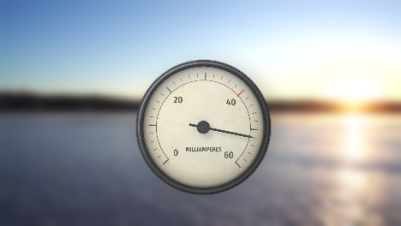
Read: 52 mA
